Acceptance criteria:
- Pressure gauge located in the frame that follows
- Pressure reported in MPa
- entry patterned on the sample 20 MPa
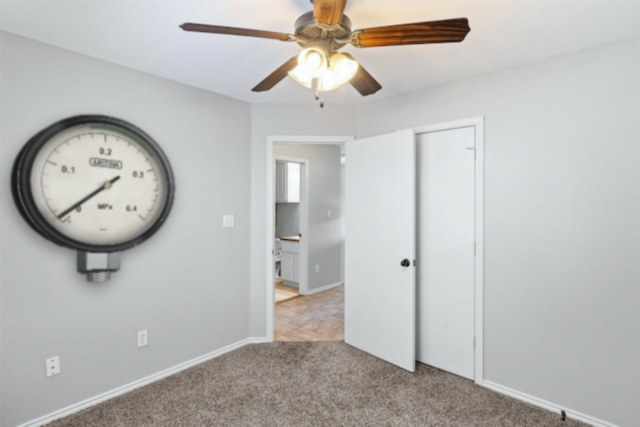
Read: 0.01 MPa
